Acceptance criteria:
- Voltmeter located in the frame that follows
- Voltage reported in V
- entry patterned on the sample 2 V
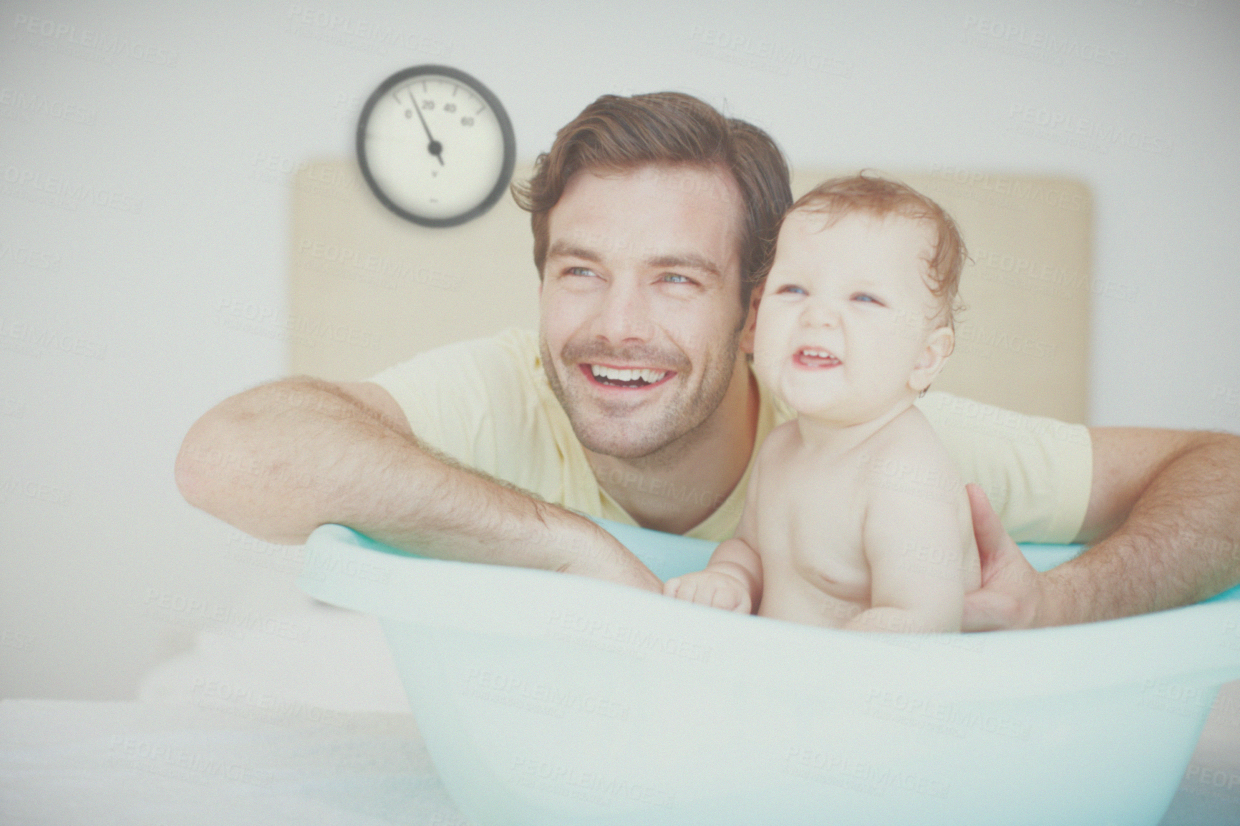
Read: 10 V
